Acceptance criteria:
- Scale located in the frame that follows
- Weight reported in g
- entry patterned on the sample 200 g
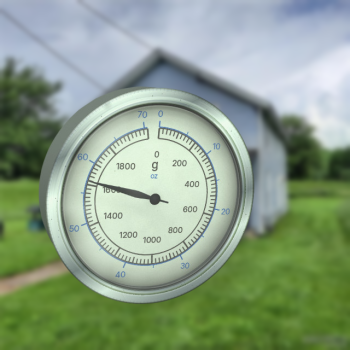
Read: 1620 g
